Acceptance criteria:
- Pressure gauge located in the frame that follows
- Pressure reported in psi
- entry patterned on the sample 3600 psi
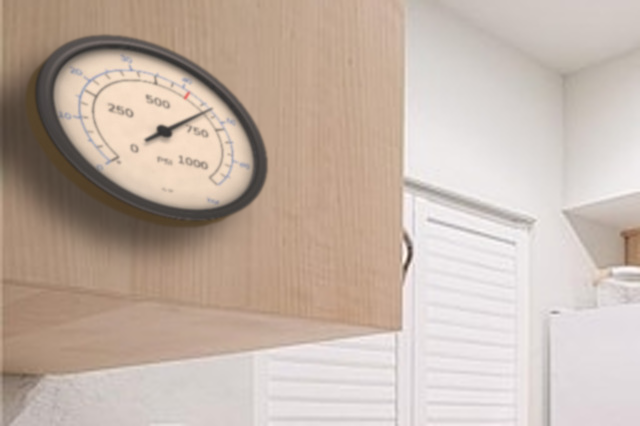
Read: 675 psi
